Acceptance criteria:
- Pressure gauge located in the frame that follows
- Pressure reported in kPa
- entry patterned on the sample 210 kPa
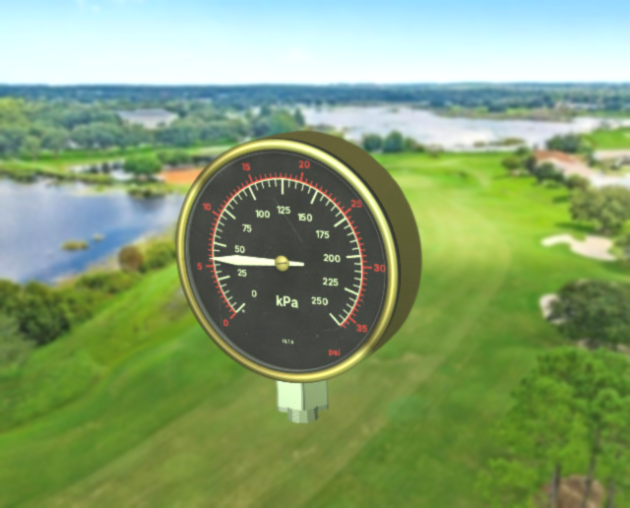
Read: 40 kPa
